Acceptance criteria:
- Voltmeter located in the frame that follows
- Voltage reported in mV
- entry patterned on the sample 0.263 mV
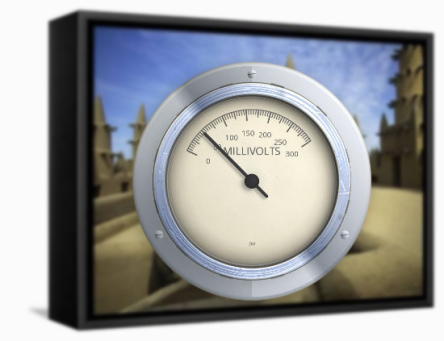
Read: 50 mV
